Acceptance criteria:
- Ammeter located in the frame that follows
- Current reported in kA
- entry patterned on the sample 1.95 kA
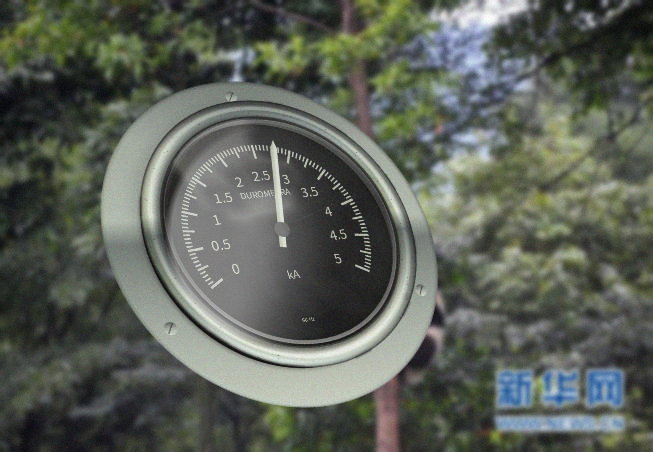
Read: 2.75 kA
